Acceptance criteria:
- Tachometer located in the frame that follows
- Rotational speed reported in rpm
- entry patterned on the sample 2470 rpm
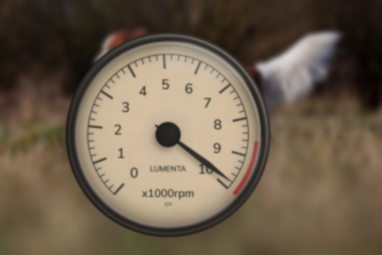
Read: 9800 rpm
